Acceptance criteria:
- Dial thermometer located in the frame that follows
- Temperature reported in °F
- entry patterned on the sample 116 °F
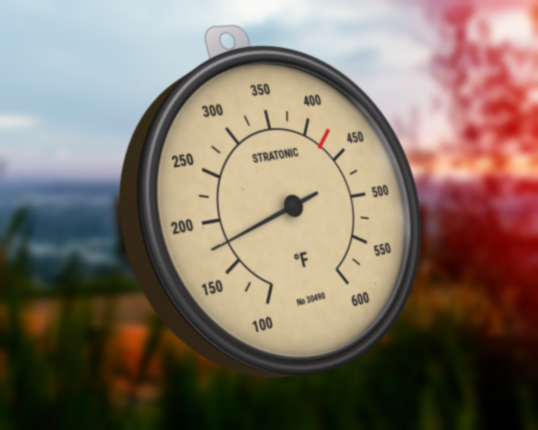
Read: 175 °F
